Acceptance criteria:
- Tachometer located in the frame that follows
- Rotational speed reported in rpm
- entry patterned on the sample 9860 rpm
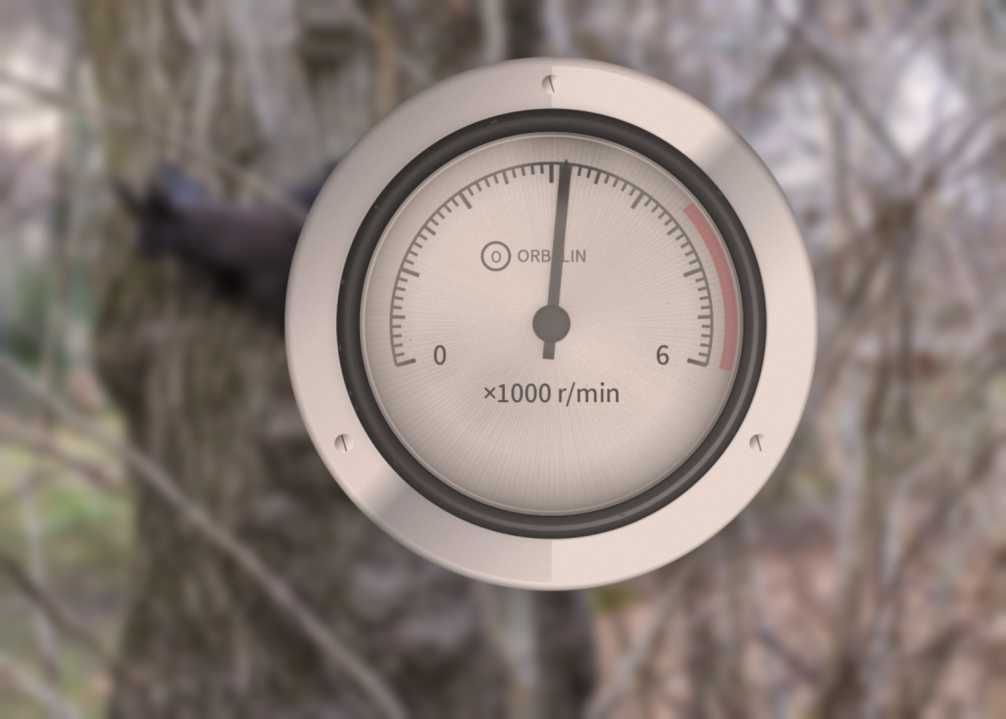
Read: 3150 rpm
